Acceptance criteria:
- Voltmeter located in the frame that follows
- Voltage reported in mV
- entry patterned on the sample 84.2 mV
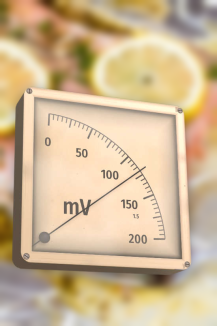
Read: 120 mV
